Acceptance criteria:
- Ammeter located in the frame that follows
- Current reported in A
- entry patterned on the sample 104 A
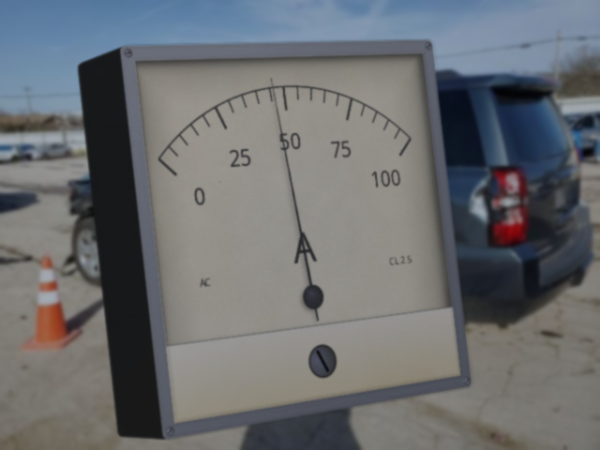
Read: 45 A
